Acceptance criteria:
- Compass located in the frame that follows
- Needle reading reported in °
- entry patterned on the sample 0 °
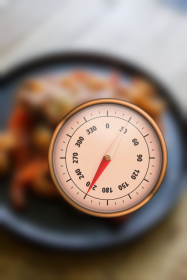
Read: 210 °
